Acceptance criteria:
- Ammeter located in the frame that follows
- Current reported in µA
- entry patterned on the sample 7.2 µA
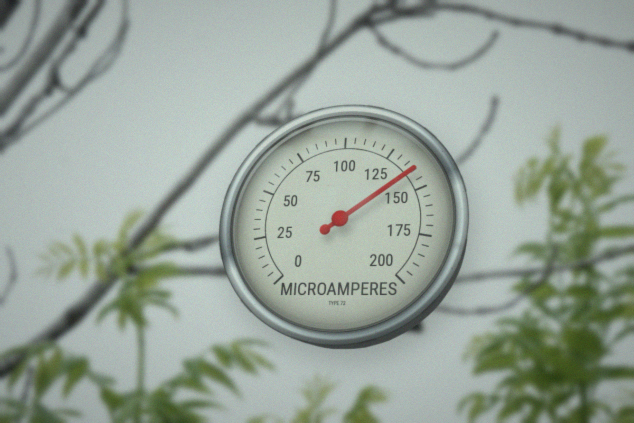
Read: 140 µA
